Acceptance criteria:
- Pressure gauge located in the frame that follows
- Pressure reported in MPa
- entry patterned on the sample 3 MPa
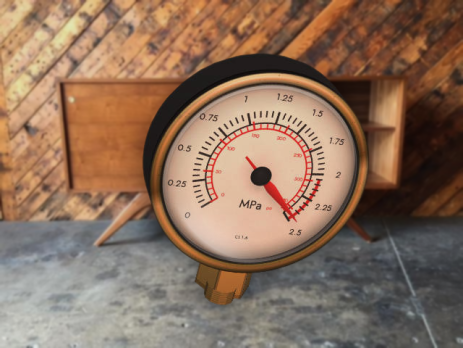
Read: 2.45 MPa
